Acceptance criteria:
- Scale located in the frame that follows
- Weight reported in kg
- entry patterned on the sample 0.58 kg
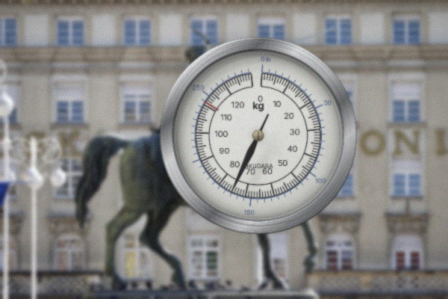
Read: 75 kg
